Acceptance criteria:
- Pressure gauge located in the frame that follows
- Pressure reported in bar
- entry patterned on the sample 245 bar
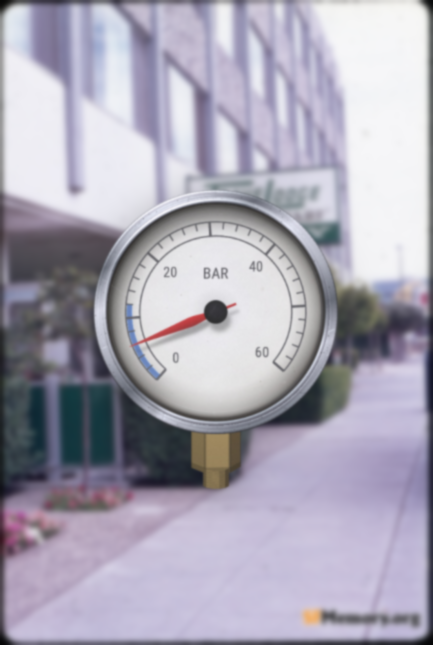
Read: 6 bar
